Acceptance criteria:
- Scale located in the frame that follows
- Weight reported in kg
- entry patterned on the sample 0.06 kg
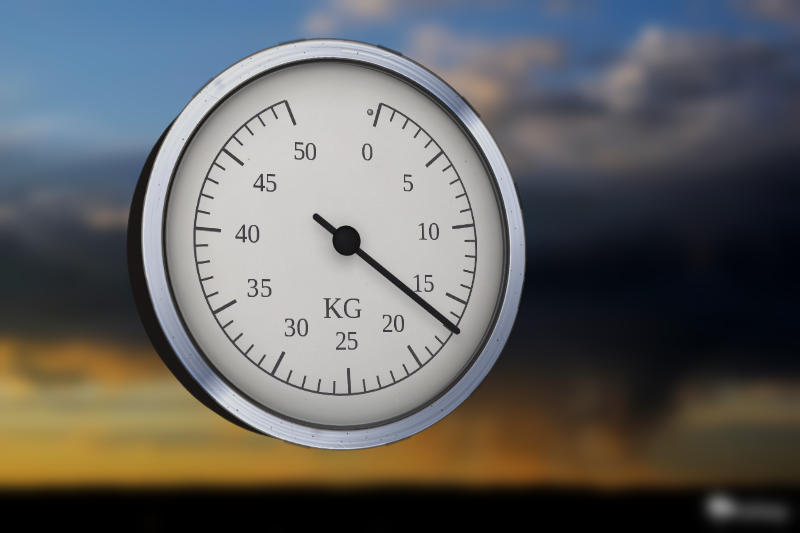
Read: 17 kg
